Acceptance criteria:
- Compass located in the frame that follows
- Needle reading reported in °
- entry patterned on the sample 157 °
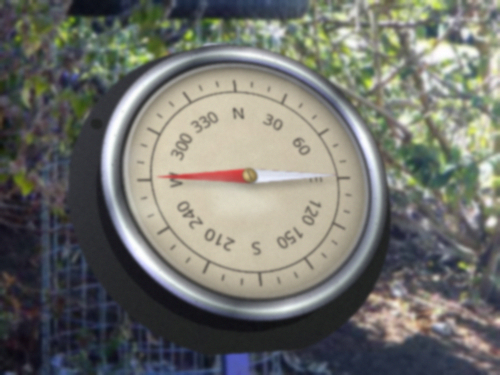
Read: 270 °
